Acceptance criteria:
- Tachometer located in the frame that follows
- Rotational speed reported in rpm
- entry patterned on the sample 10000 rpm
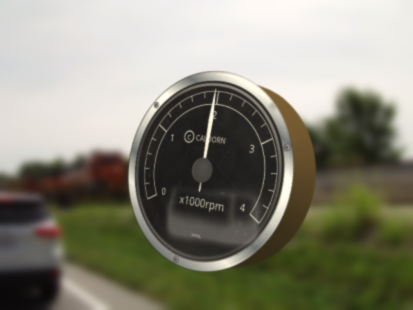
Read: 2000 rpm
